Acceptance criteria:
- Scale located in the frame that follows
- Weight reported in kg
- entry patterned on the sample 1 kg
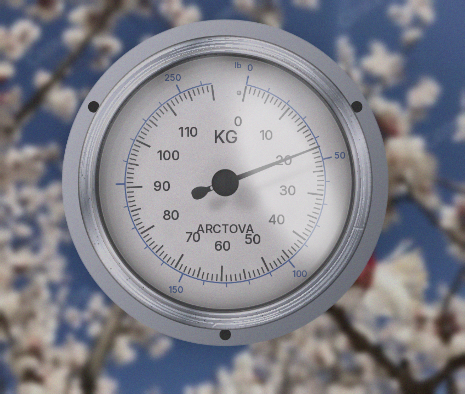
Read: 20 kg
